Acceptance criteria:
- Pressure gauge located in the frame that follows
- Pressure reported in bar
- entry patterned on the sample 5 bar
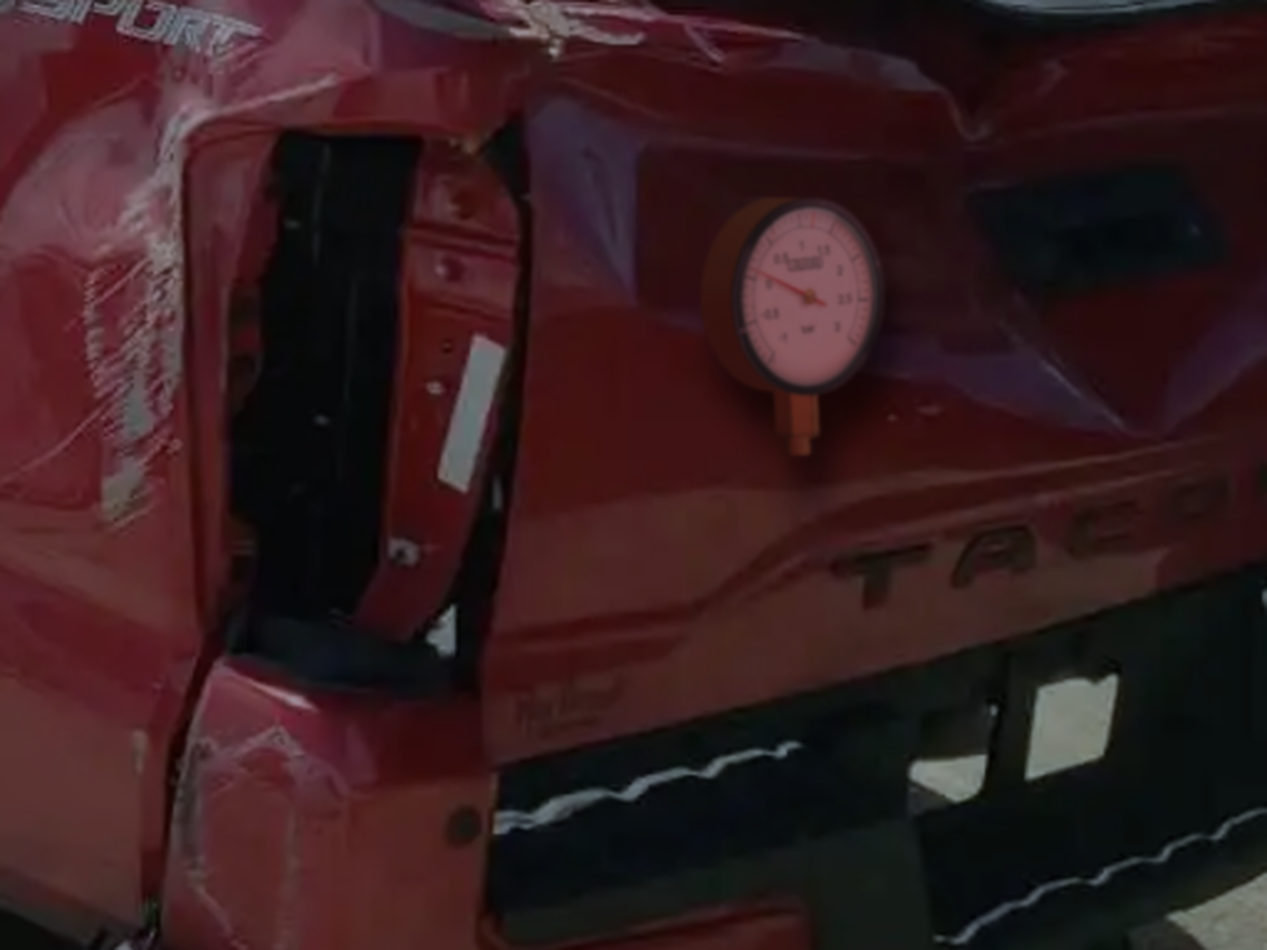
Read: 0.1 bar
